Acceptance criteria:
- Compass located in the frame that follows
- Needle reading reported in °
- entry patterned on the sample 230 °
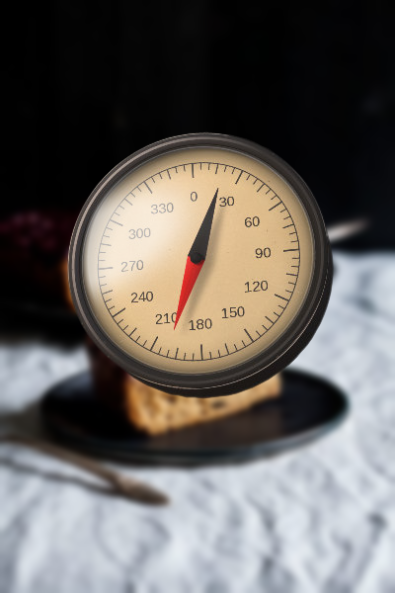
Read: 200 °
